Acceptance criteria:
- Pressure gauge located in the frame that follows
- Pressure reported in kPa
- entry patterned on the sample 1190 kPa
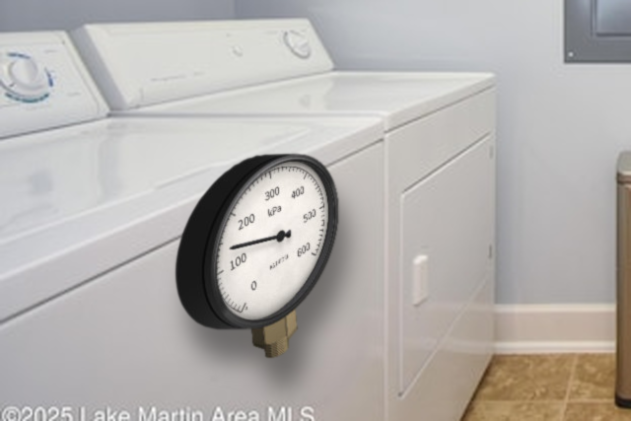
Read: 140 kPa
